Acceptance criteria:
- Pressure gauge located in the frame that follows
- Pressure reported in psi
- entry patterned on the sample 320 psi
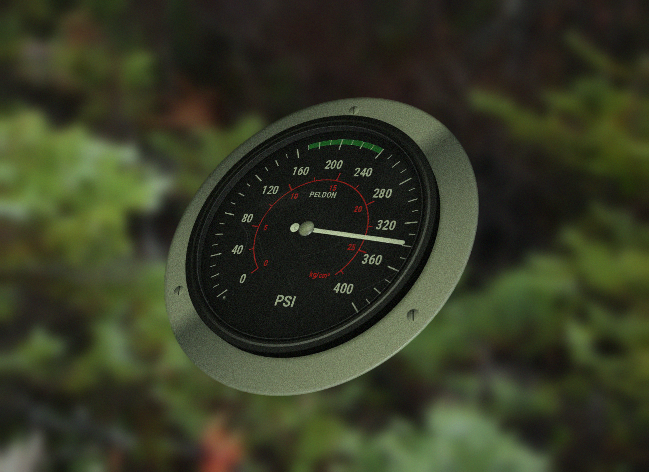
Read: 340 psi
